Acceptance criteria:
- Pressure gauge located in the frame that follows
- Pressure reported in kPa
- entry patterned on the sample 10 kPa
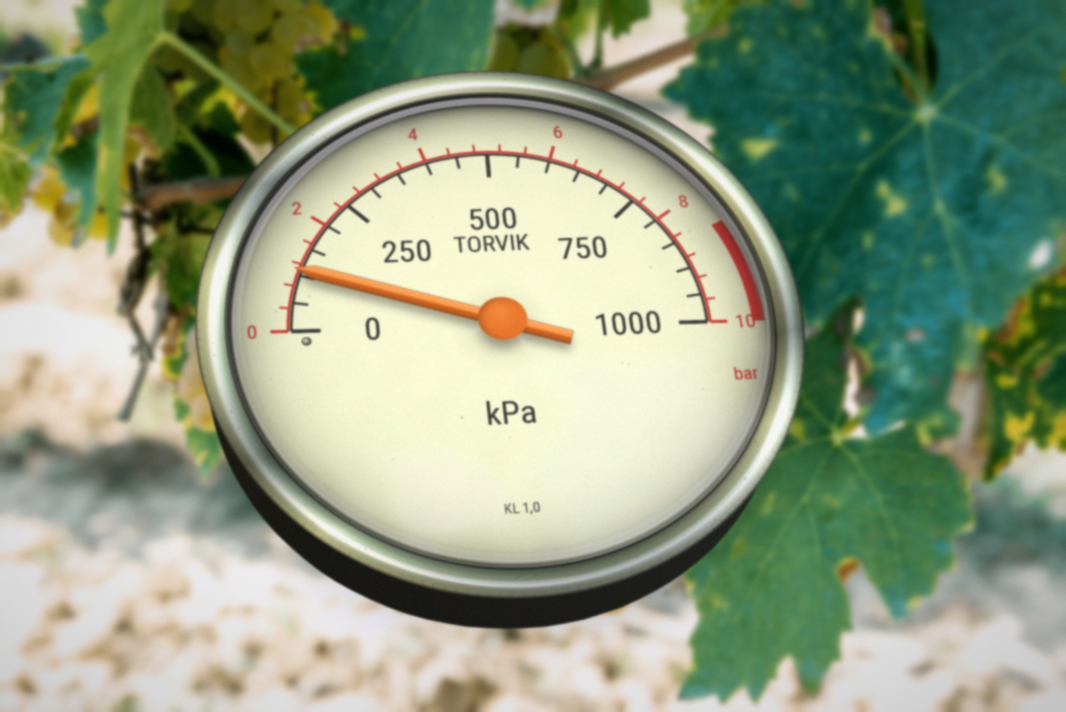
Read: 100 kPa
